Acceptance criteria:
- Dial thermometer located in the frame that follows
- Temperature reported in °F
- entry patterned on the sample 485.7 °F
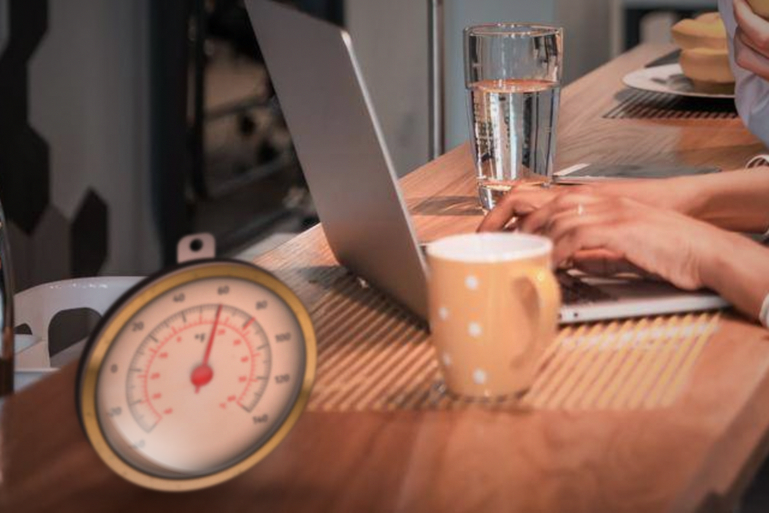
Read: 60 °F
